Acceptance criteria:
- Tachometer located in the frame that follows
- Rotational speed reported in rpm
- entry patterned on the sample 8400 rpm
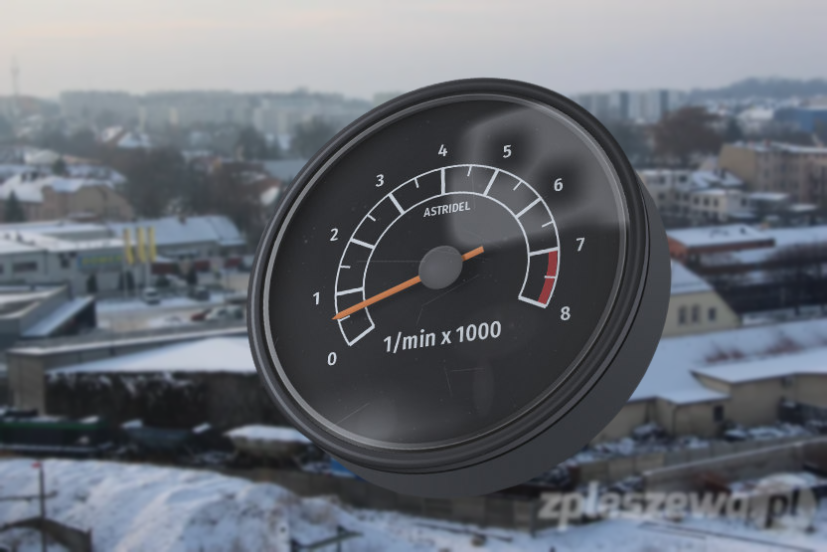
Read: 500 rpm
